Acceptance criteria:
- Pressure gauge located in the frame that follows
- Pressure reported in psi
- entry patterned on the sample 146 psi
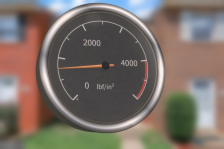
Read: 750 psi
